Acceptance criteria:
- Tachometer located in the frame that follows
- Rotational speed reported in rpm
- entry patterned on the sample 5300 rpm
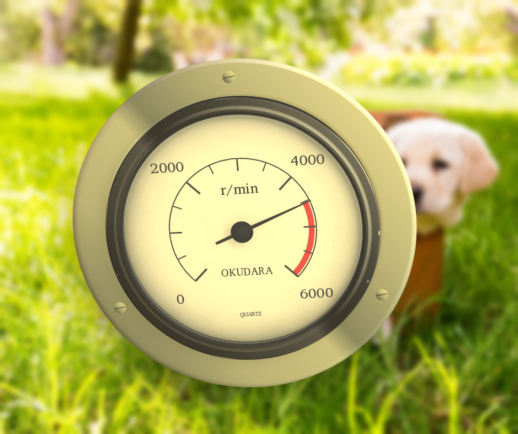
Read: 4500 rpm
